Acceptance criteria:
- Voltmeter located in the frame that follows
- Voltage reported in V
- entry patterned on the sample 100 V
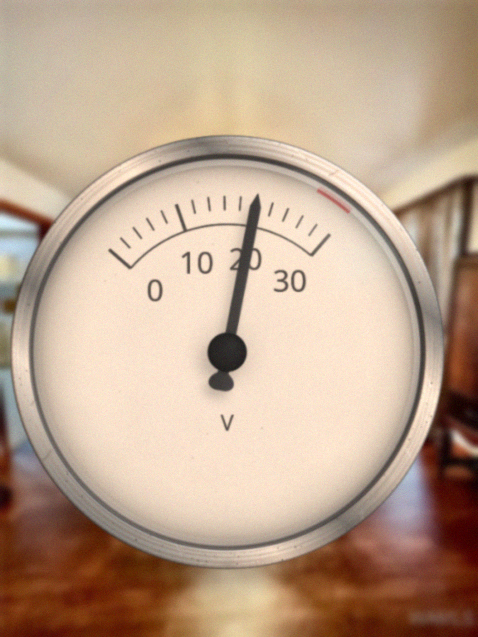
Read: 20 V
